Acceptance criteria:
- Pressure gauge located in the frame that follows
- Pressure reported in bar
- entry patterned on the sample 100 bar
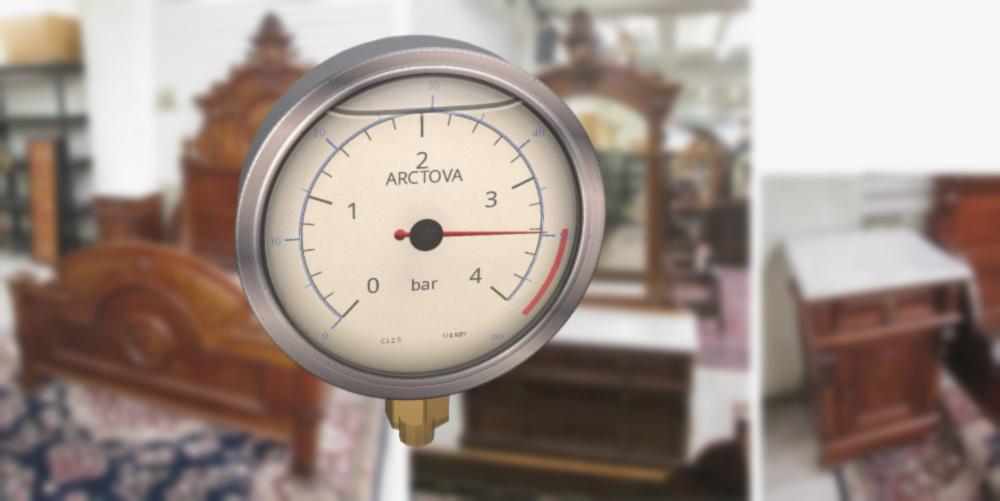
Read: 3.4 bar
